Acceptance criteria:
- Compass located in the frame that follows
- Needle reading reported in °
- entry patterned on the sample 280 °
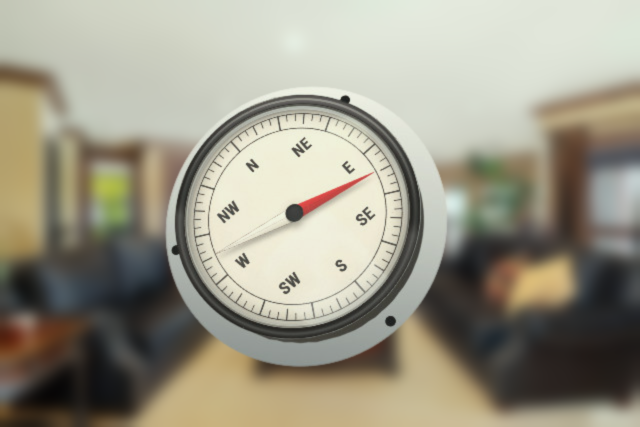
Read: 105 °
